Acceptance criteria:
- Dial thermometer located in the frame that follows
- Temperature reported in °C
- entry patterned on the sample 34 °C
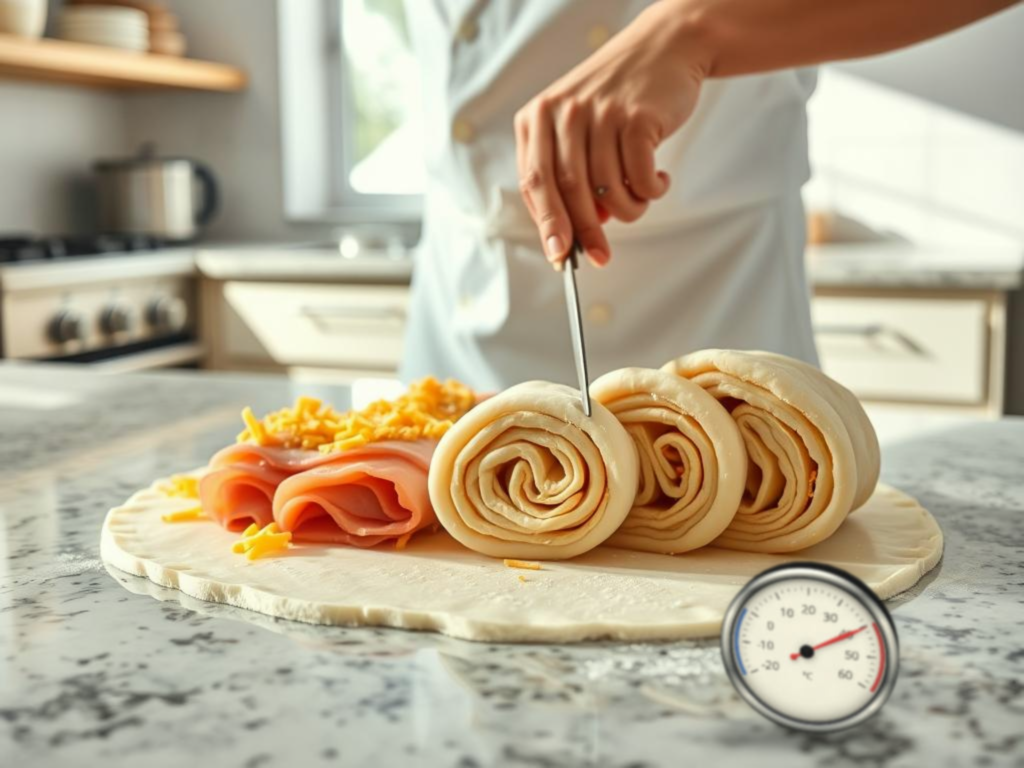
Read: 40 °C
